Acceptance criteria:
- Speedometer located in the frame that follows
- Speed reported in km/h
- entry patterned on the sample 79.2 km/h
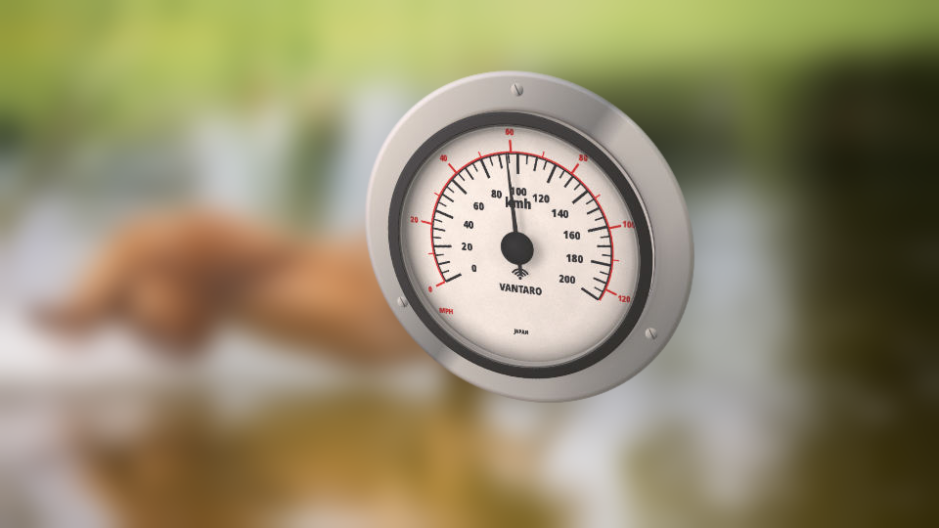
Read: 95 km/h
